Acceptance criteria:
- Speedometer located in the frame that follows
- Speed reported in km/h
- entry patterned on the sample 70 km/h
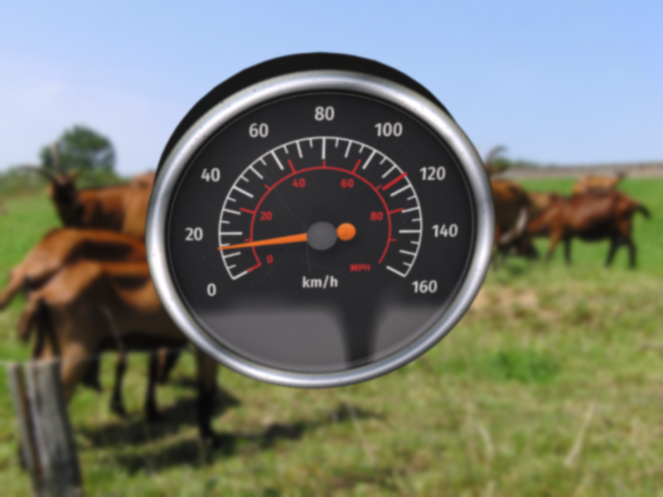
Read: 15 km/h
